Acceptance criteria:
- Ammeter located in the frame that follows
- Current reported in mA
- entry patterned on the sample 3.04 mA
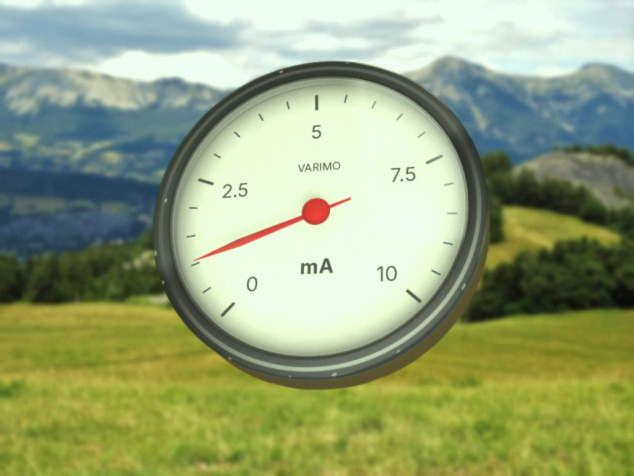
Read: 1 mA
